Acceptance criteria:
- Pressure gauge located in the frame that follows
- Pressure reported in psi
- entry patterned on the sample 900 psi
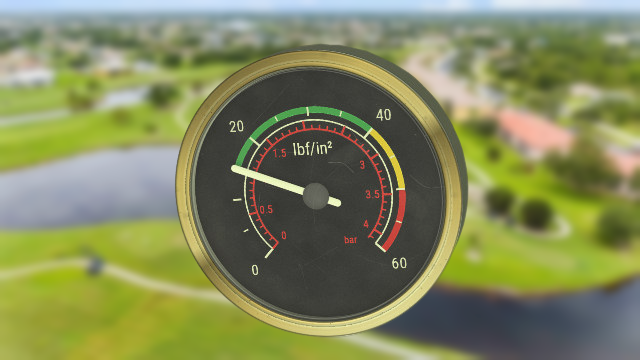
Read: 15 psi
